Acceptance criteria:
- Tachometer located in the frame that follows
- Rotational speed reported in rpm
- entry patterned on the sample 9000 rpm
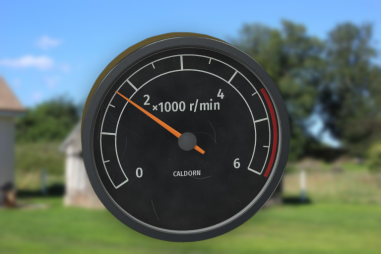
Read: 1750 rpm
